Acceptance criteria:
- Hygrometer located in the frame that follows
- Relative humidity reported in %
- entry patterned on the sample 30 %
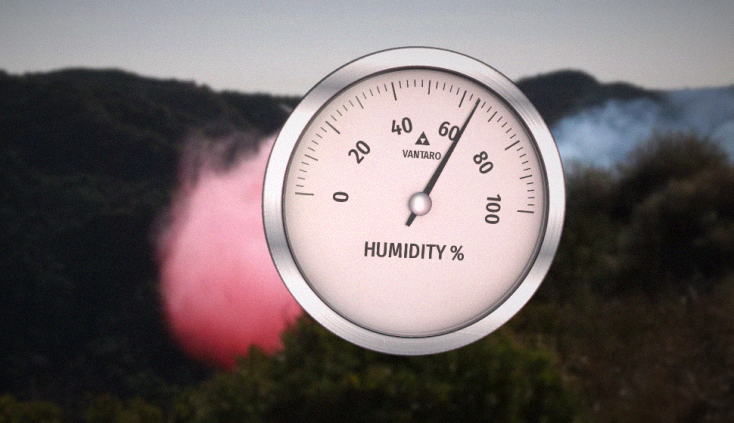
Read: 64 %
